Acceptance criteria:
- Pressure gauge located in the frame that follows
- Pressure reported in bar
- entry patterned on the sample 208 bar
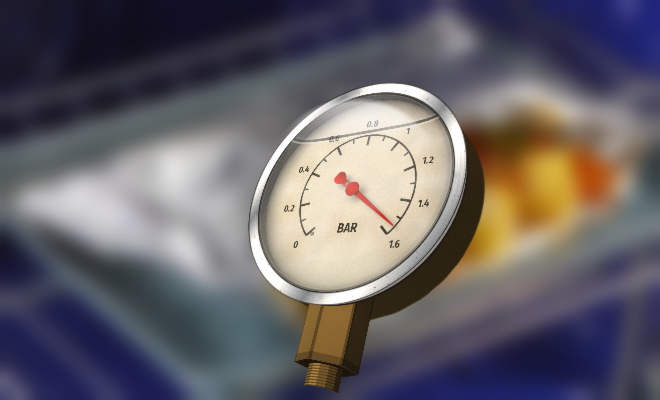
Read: 1.55 bar
